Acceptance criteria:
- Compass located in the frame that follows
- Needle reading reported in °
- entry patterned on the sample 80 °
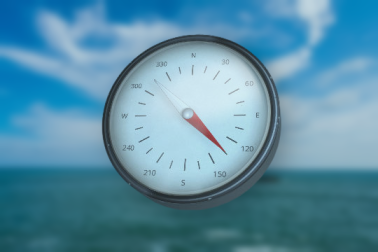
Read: 135 °
